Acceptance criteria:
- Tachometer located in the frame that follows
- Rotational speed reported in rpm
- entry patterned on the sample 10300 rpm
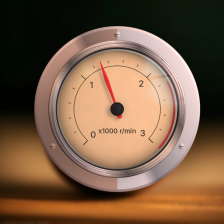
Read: 1300 rpm
